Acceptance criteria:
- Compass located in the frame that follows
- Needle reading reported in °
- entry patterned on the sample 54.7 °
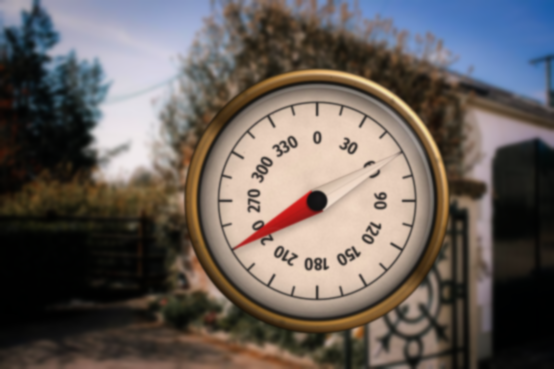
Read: 240 °
